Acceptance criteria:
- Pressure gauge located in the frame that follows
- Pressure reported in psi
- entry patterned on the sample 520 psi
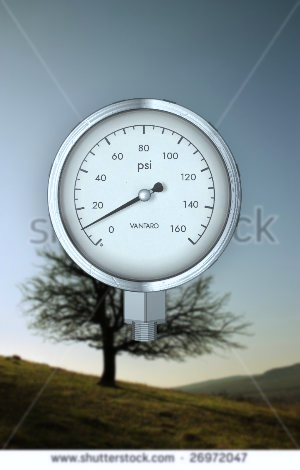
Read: 10 psi
